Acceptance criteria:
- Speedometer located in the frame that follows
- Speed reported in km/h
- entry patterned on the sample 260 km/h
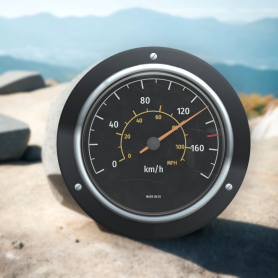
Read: 130 km/h
